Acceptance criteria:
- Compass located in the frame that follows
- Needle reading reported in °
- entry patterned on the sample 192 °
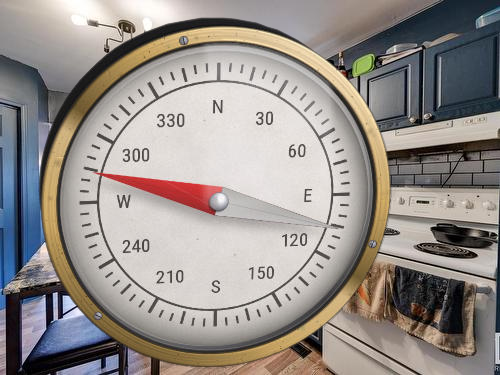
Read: 285 °
